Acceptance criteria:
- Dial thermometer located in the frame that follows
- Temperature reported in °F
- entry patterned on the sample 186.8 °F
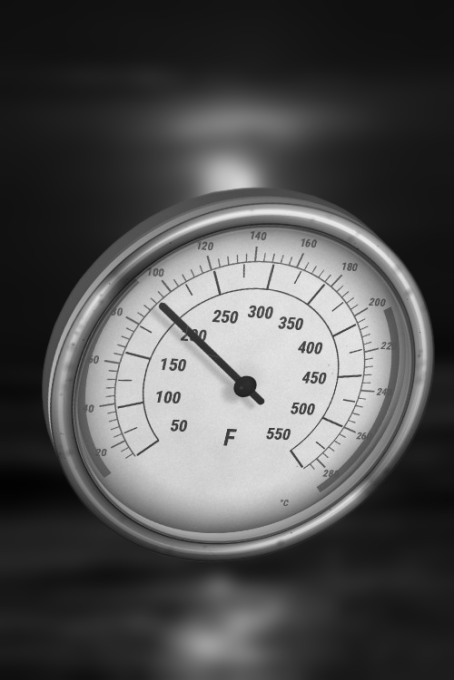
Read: 200 °F
